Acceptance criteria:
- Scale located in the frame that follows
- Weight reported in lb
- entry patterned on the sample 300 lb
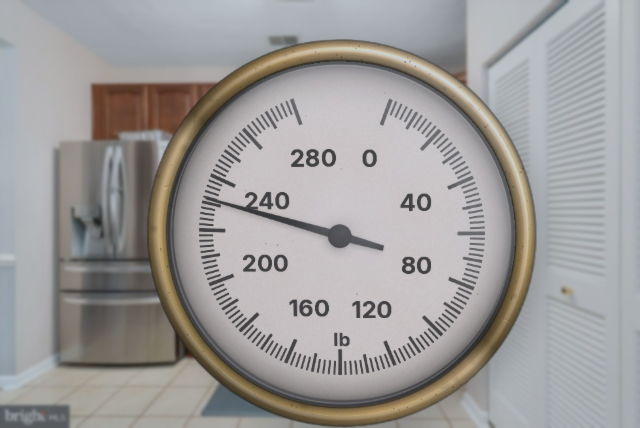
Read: 232 lb
